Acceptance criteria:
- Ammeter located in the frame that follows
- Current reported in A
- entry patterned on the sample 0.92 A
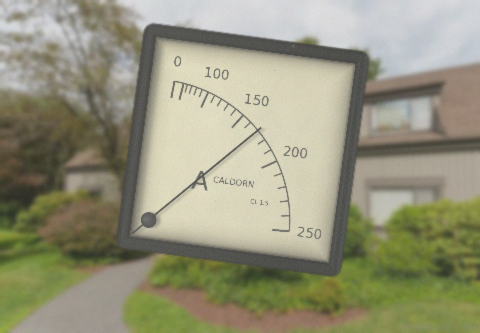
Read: 170 A
